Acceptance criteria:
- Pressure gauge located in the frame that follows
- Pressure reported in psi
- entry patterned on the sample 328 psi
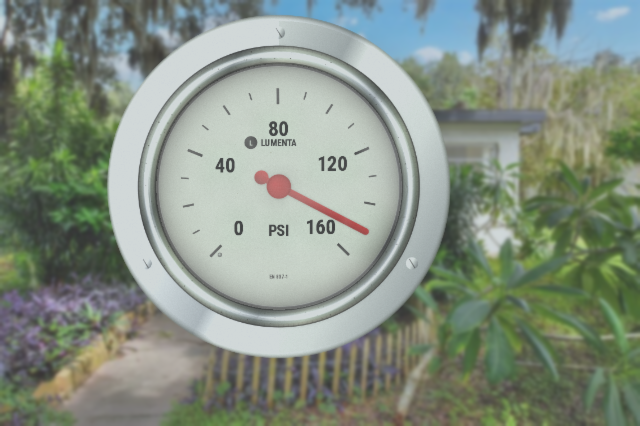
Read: 150 psi
